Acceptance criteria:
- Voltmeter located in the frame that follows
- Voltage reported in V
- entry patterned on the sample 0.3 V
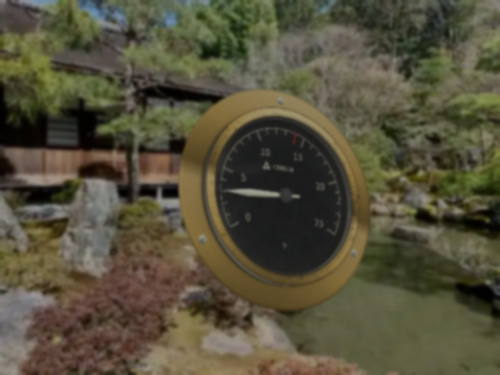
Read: 3 V
